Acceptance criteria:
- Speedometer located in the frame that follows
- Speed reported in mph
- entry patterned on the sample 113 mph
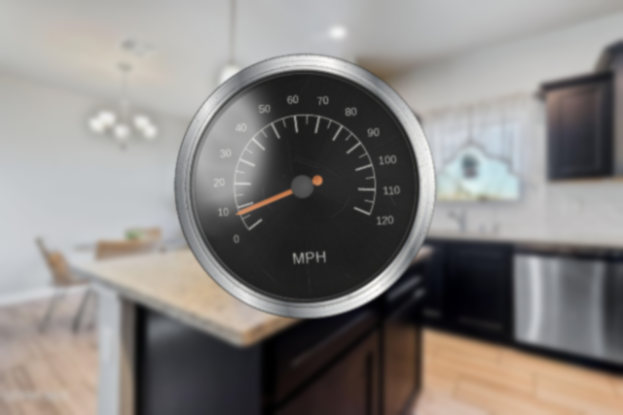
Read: 7.5 mph
